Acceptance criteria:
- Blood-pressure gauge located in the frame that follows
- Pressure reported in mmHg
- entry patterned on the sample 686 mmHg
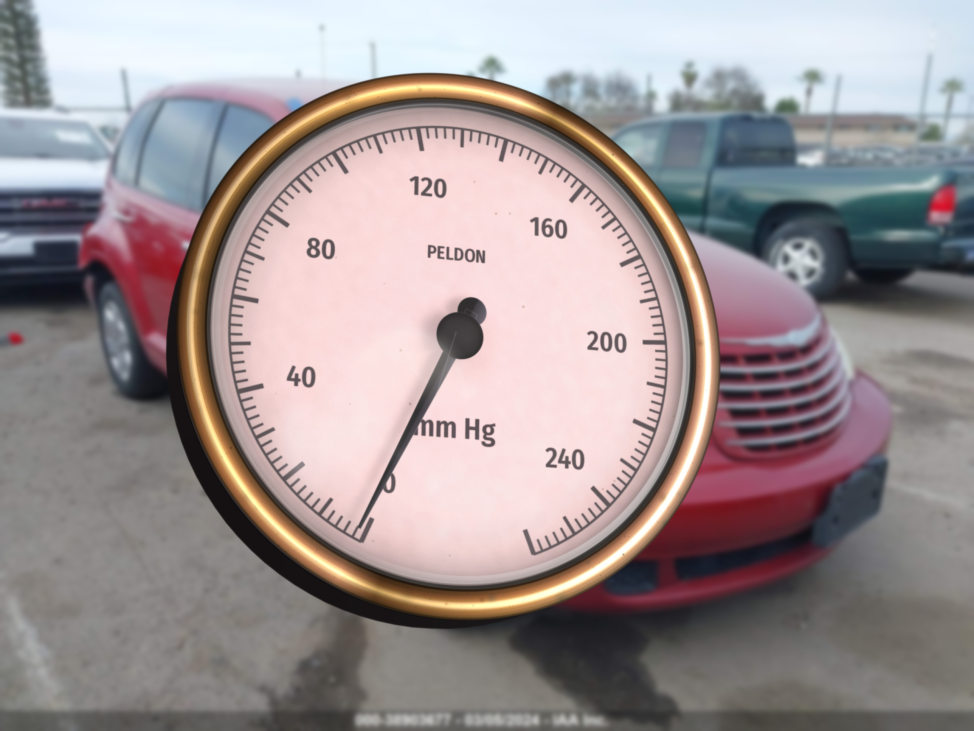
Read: 2 mmHg
